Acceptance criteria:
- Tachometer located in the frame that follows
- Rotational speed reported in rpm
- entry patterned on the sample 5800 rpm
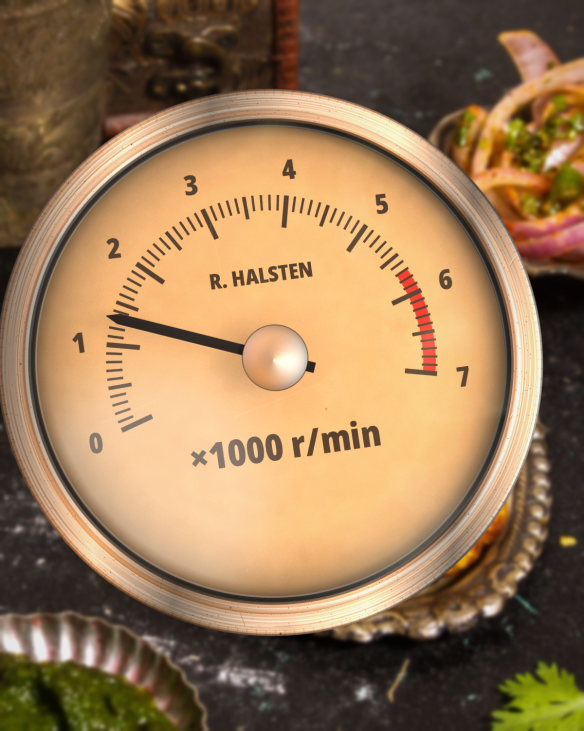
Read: 1300 rpm
